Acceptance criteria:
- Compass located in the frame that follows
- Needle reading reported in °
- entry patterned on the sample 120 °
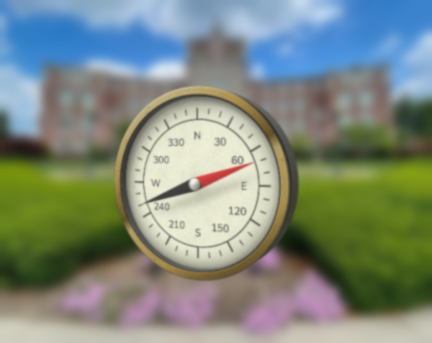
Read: 70 °
